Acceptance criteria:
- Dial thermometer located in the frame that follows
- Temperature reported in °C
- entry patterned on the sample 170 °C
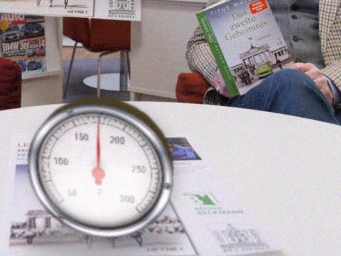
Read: 175 °C
